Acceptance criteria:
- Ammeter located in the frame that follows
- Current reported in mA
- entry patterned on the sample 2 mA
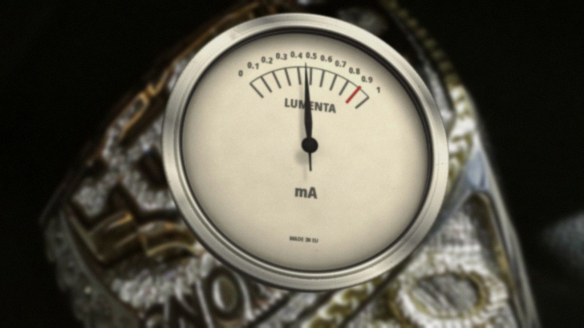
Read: 0.45 mA
